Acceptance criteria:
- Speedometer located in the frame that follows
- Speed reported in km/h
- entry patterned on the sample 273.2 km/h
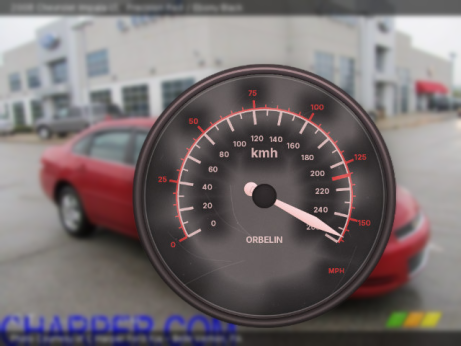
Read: 255 km/h
